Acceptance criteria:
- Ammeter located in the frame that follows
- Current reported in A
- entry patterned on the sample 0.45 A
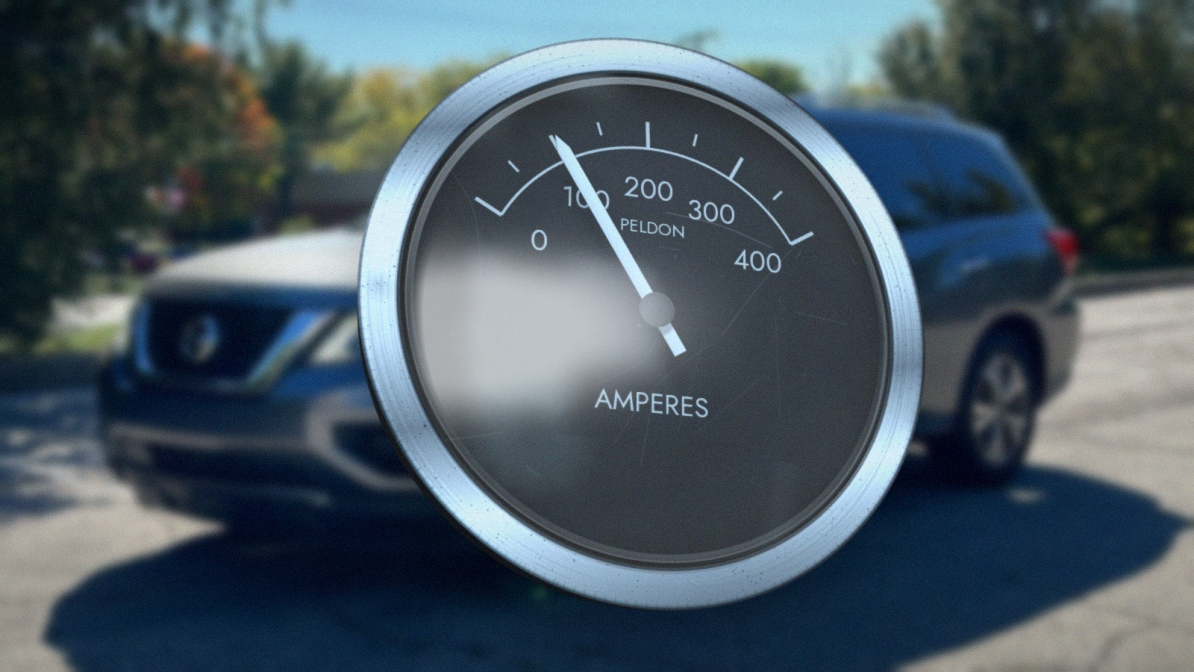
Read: 100 A
